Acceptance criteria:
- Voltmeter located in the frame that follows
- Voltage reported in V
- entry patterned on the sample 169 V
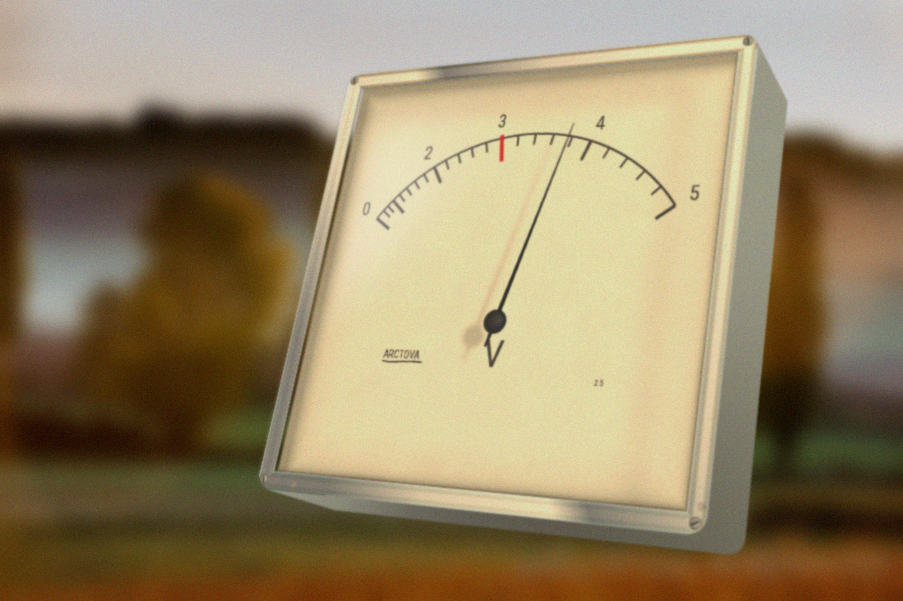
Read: 3.8 V
